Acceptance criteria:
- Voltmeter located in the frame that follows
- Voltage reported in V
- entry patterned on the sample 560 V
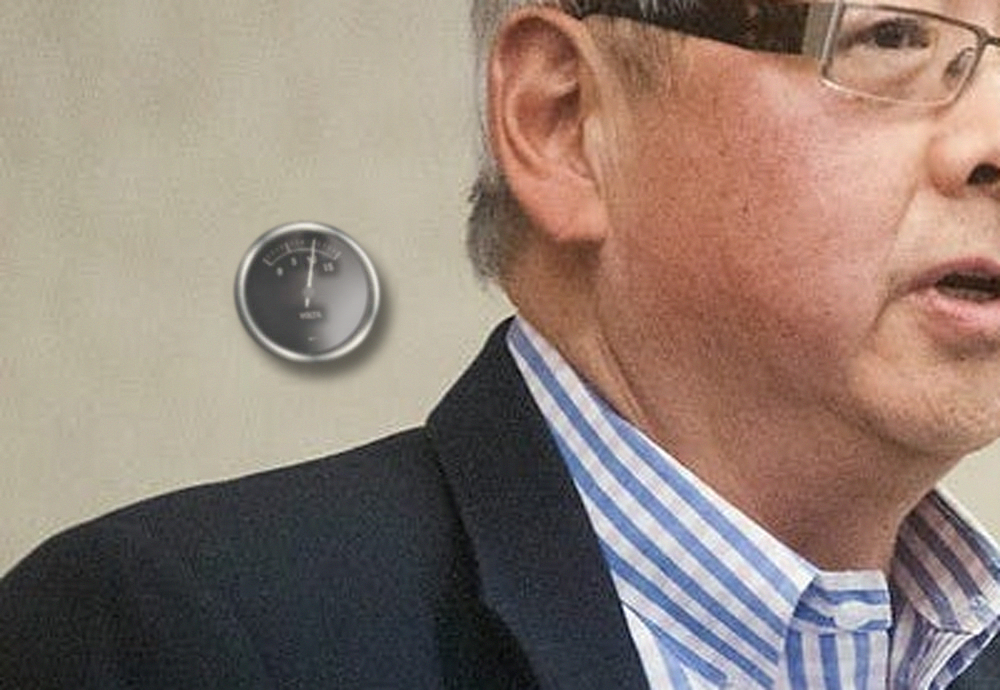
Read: 10 V
